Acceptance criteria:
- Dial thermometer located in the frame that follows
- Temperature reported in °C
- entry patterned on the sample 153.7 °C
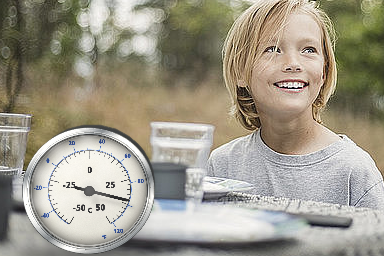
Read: 35 °C
